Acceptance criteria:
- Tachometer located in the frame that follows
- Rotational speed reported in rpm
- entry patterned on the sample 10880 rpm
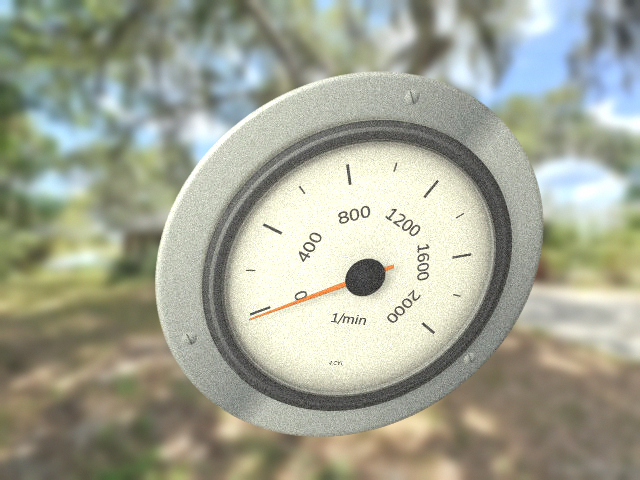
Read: 0 rpm
